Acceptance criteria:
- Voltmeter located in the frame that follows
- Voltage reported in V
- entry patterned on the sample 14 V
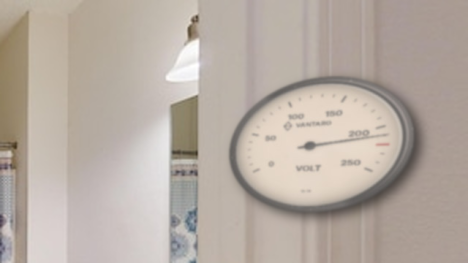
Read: 210 V
